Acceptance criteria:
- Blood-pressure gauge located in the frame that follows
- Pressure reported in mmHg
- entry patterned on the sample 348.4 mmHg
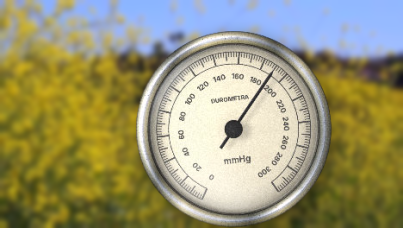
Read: 190 mmHg
